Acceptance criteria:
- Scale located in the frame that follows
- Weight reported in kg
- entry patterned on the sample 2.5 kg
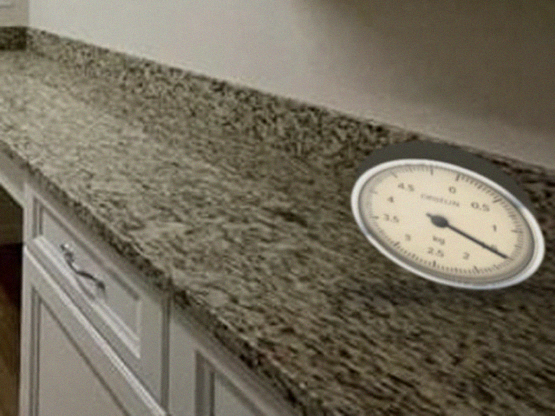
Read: 1.5 kg
